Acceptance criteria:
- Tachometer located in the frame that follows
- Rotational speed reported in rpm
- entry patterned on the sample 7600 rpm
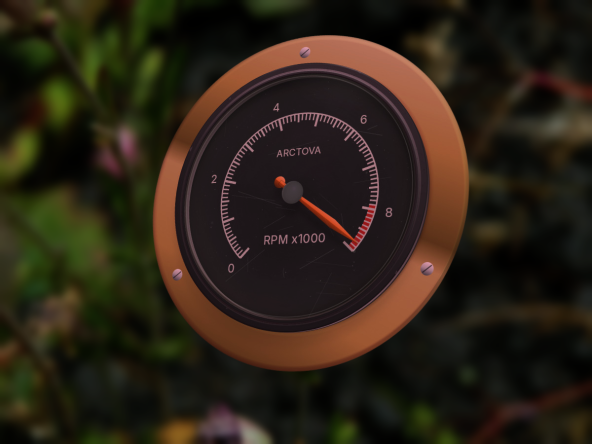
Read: 8800 rpm
